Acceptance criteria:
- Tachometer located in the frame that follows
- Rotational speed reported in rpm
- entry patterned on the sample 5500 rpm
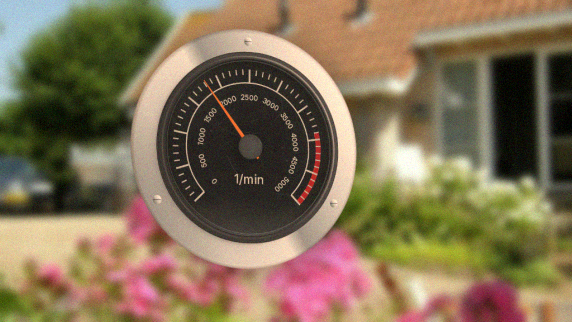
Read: 1800 rpm
